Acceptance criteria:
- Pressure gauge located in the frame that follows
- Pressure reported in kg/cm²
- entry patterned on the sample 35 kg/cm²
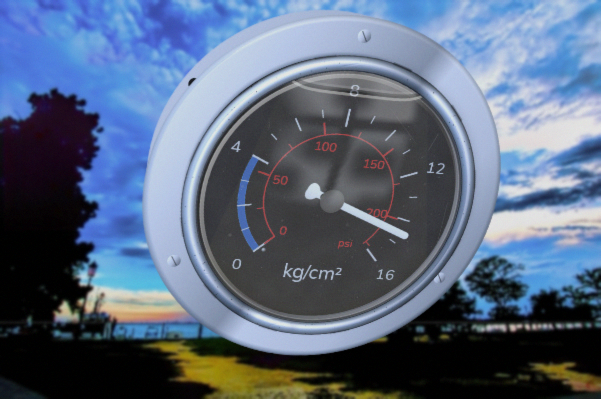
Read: 14.5 kg/cm²
